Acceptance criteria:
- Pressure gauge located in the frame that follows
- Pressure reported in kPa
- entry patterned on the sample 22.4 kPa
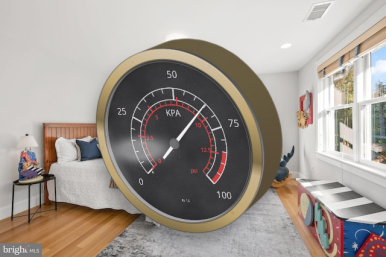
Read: 65 kPa
